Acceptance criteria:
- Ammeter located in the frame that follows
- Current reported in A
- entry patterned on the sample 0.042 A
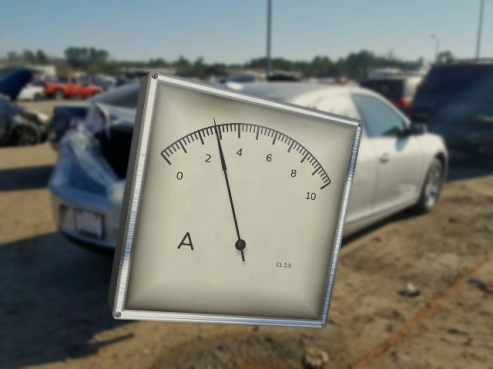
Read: 2.8 A
